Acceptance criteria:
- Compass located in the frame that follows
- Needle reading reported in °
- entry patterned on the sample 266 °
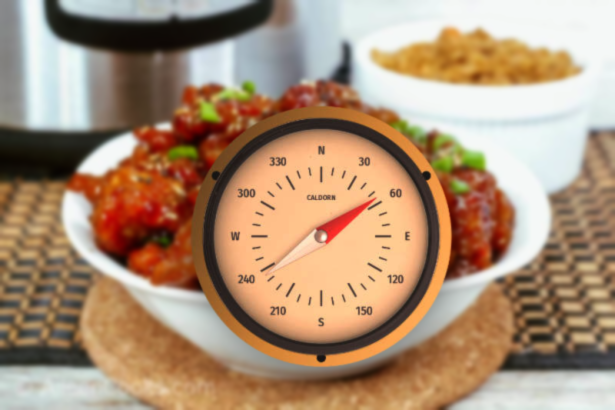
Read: 55 °
